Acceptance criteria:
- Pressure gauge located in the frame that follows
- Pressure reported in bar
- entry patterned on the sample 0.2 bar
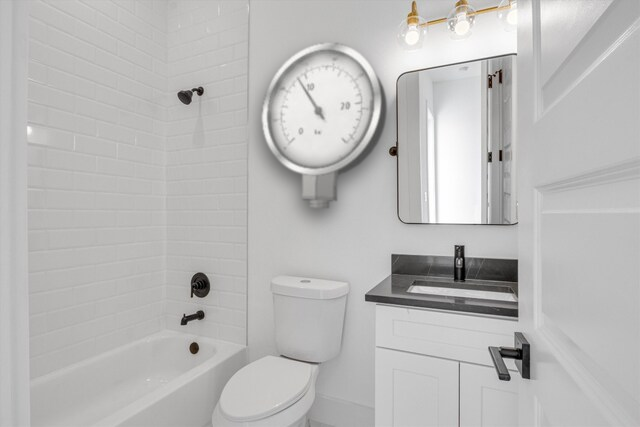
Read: 9 bar
